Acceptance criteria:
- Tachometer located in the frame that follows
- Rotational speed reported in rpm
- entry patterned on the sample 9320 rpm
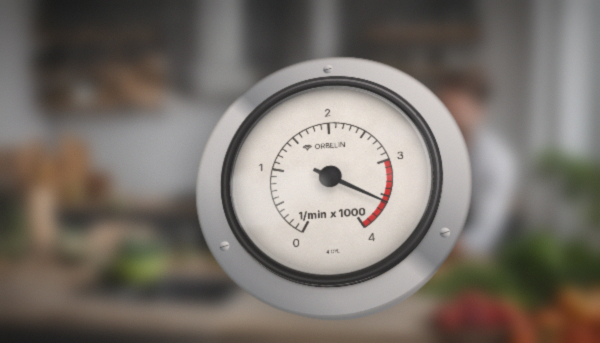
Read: 3600 rpm
